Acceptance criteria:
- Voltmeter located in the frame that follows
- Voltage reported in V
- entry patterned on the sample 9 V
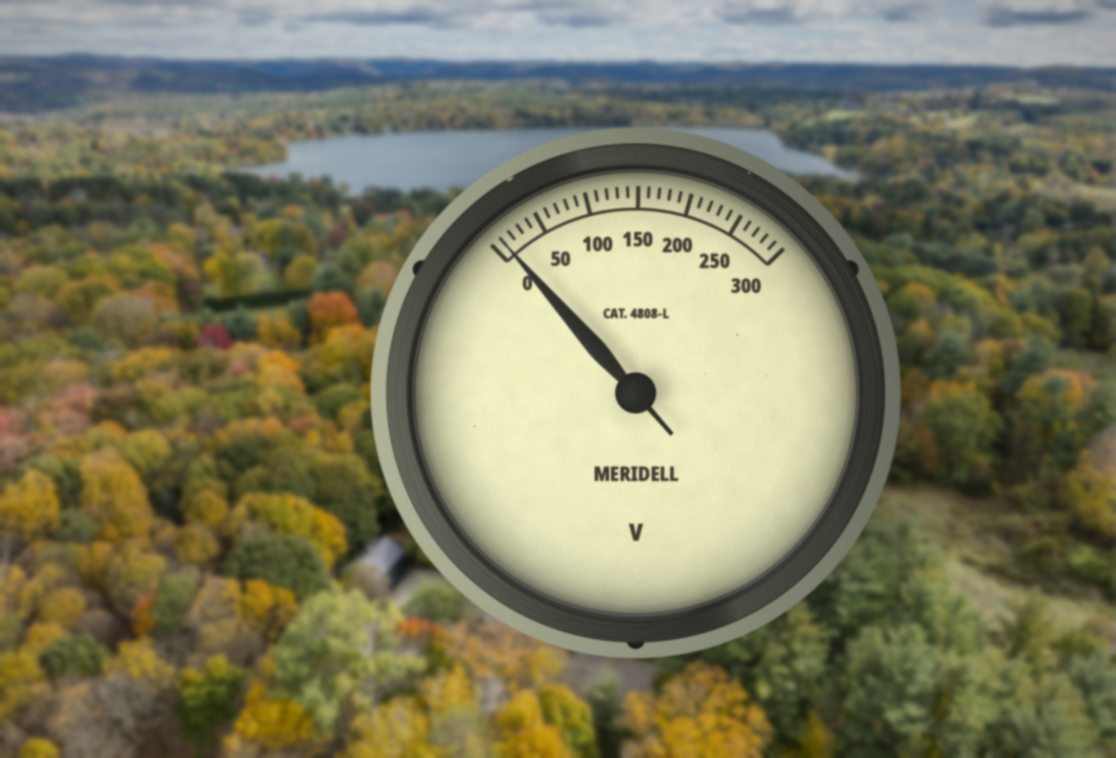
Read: 10 V
